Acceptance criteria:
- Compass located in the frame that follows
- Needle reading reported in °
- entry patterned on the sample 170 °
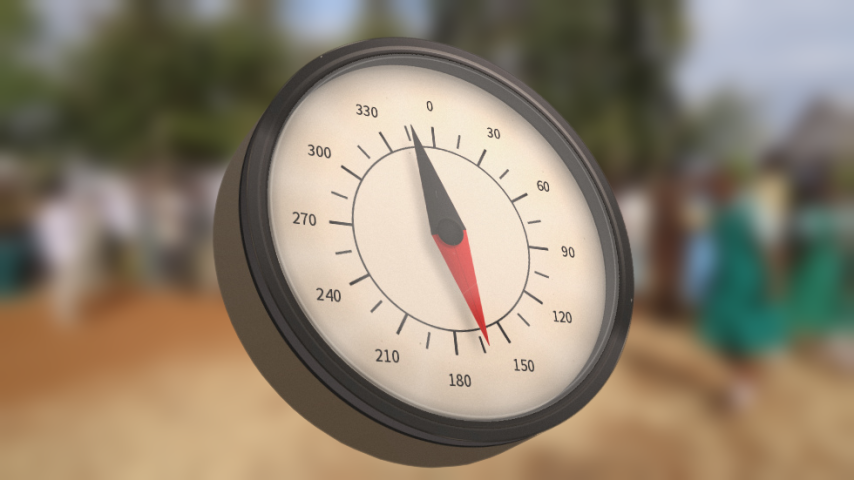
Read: 165 °
